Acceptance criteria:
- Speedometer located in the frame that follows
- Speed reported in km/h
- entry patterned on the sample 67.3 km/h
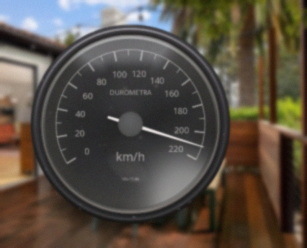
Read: 210 km/h
